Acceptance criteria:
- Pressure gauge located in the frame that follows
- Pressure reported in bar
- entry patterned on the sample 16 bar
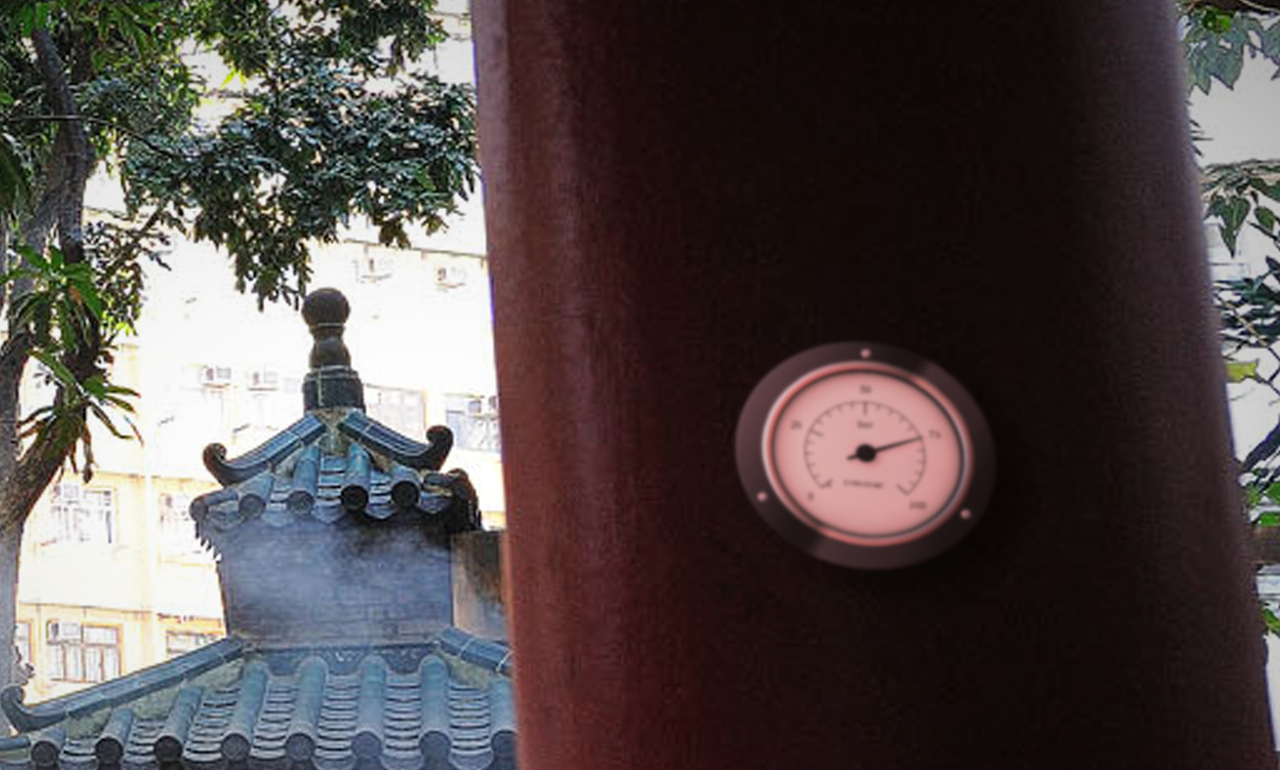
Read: 75 bar
